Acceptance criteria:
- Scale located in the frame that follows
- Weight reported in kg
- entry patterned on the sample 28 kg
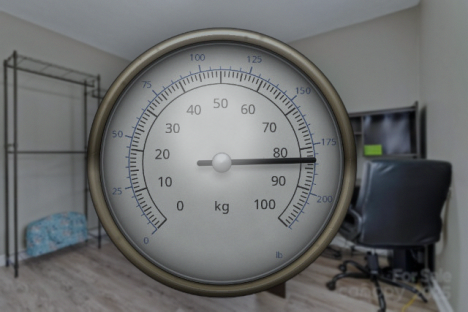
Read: 83 kg
